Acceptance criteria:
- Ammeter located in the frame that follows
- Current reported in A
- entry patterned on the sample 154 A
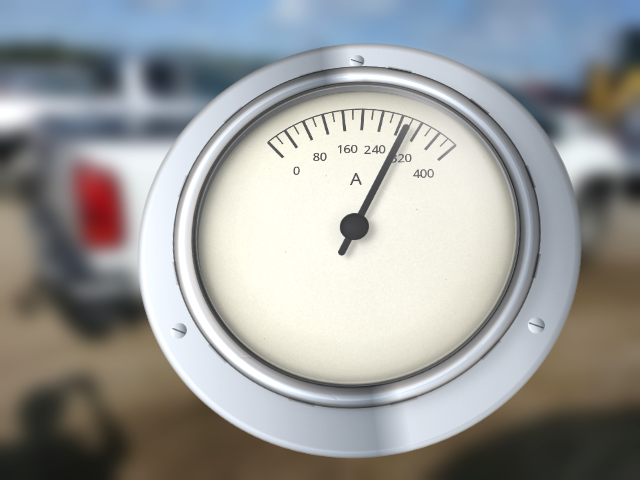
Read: 300 A
